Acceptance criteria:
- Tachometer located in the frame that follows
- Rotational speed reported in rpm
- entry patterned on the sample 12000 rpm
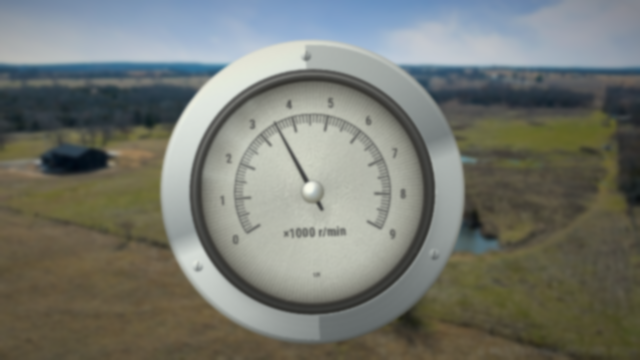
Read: 3500 rpm
